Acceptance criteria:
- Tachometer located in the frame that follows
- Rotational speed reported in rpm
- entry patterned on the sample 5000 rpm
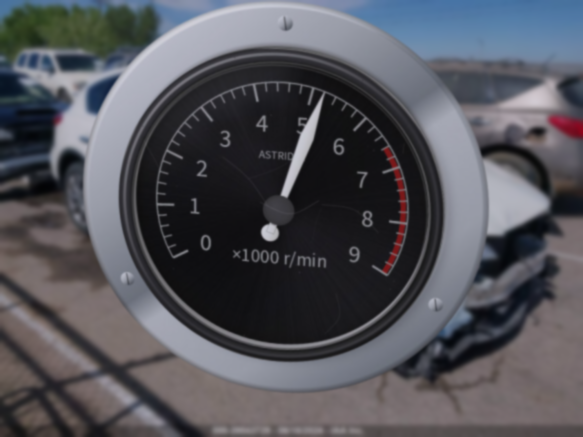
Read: 5200 rpm
